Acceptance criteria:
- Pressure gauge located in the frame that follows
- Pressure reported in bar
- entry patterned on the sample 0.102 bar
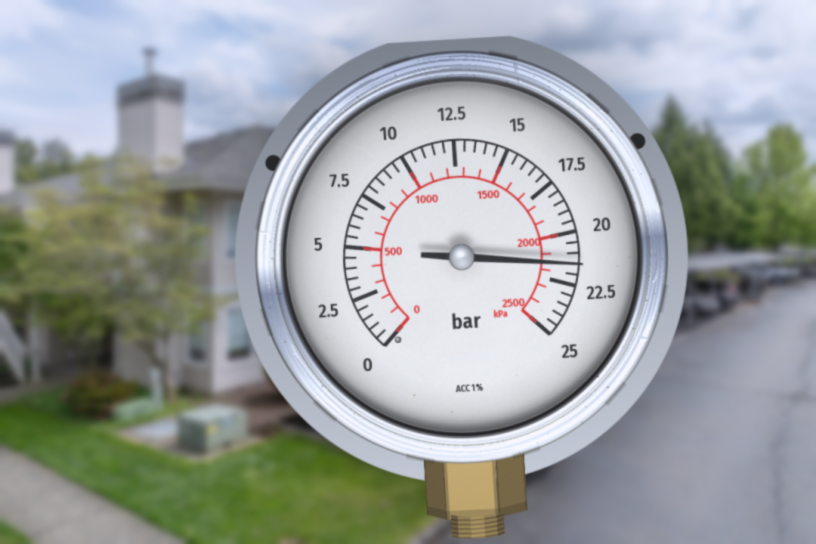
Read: 21.5 bar
